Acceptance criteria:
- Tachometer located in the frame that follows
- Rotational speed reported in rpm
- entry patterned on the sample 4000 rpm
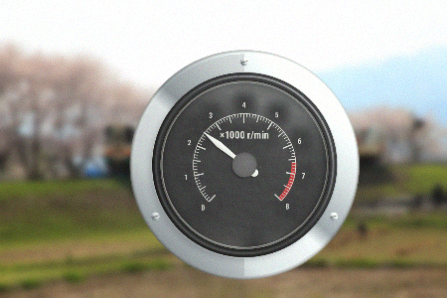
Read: 2500 rpm
